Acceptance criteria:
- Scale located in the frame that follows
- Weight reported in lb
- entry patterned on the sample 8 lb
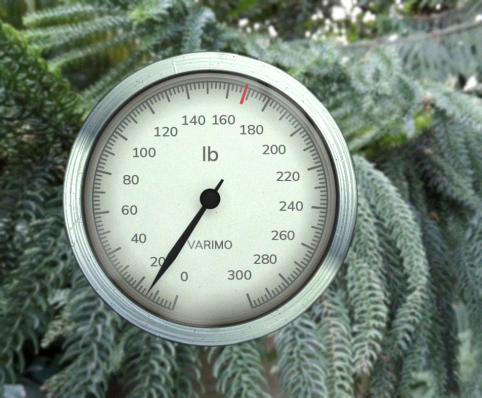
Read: 14 lb
